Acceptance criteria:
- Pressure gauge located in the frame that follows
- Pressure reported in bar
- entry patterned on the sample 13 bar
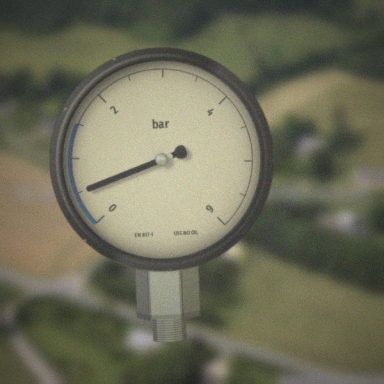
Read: 0.5 bar
